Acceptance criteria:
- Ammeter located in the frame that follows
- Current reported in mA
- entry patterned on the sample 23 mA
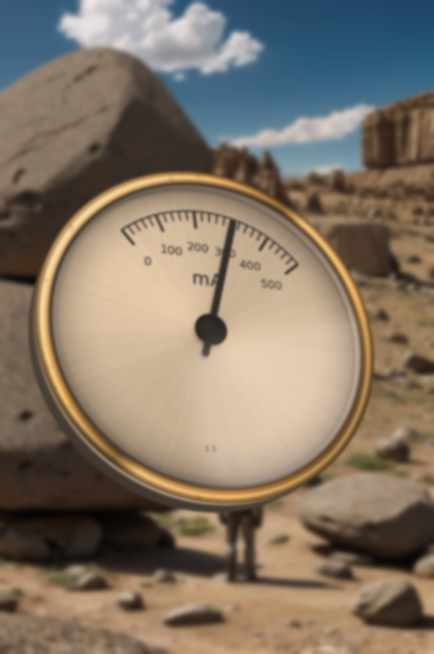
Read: 300 mA
